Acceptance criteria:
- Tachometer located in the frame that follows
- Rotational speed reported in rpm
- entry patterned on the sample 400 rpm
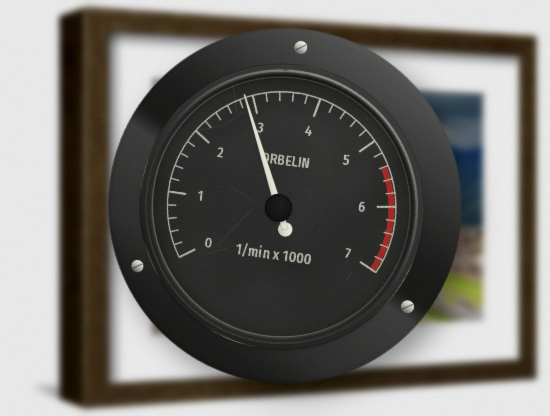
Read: 2900 rpm
